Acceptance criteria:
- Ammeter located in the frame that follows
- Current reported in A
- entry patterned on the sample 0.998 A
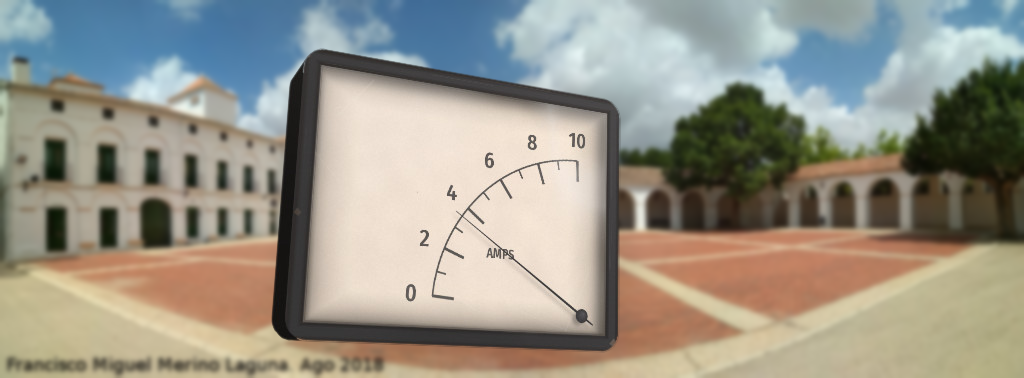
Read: 3.5 A
